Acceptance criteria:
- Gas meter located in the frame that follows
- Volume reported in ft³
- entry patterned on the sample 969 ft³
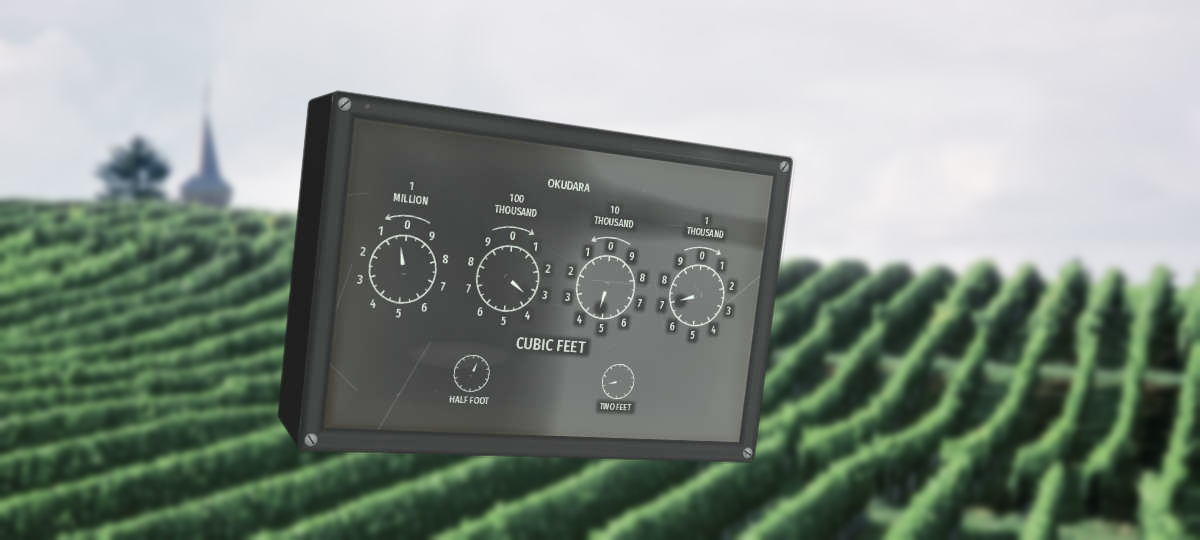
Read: 34700 ft³
